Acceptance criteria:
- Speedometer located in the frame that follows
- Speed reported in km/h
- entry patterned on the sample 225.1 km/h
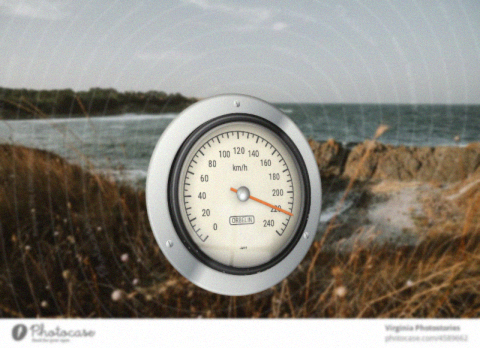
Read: 220 km/h
